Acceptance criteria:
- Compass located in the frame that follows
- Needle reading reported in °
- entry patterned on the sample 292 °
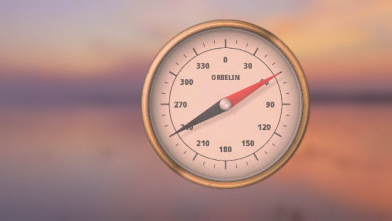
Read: 60 °
